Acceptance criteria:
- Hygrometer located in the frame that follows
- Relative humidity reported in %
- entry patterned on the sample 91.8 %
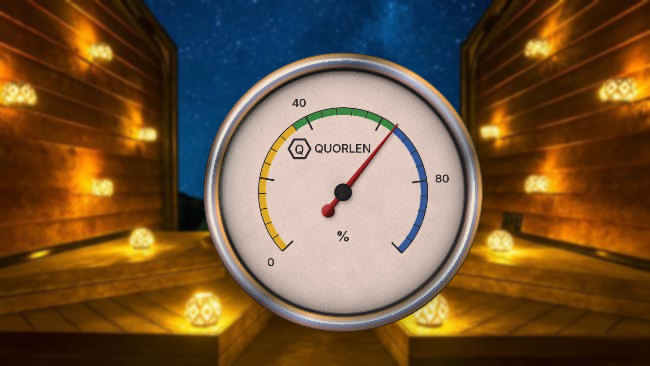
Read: 64 %
